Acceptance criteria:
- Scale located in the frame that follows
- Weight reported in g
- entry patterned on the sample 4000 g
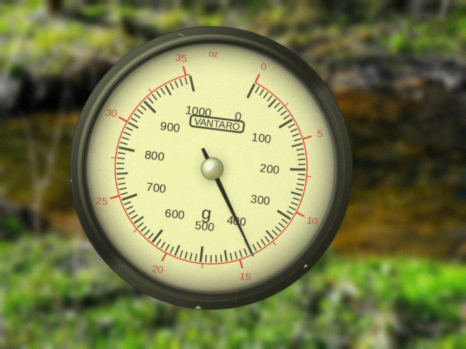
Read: 400 g
